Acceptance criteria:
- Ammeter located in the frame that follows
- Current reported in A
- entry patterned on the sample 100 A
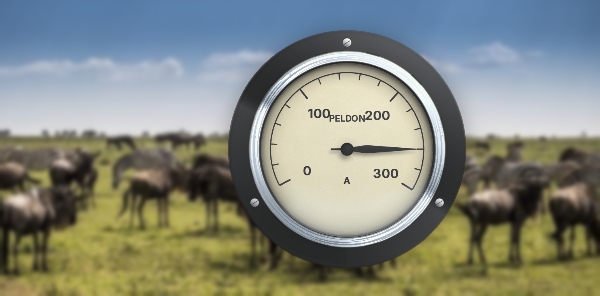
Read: 260 A
